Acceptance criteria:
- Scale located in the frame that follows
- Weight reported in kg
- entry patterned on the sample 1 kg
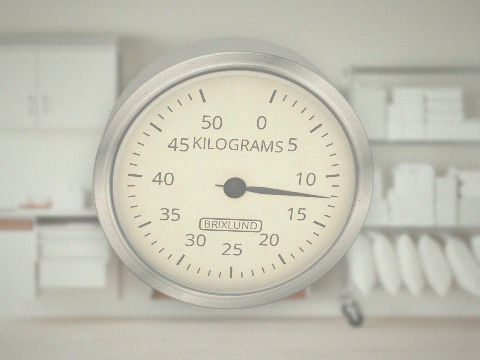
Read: 12 kg
